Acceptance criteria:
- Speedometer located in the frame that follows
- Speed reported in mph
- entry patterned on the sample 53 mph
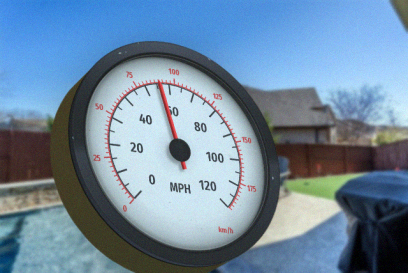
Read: 55 mph
